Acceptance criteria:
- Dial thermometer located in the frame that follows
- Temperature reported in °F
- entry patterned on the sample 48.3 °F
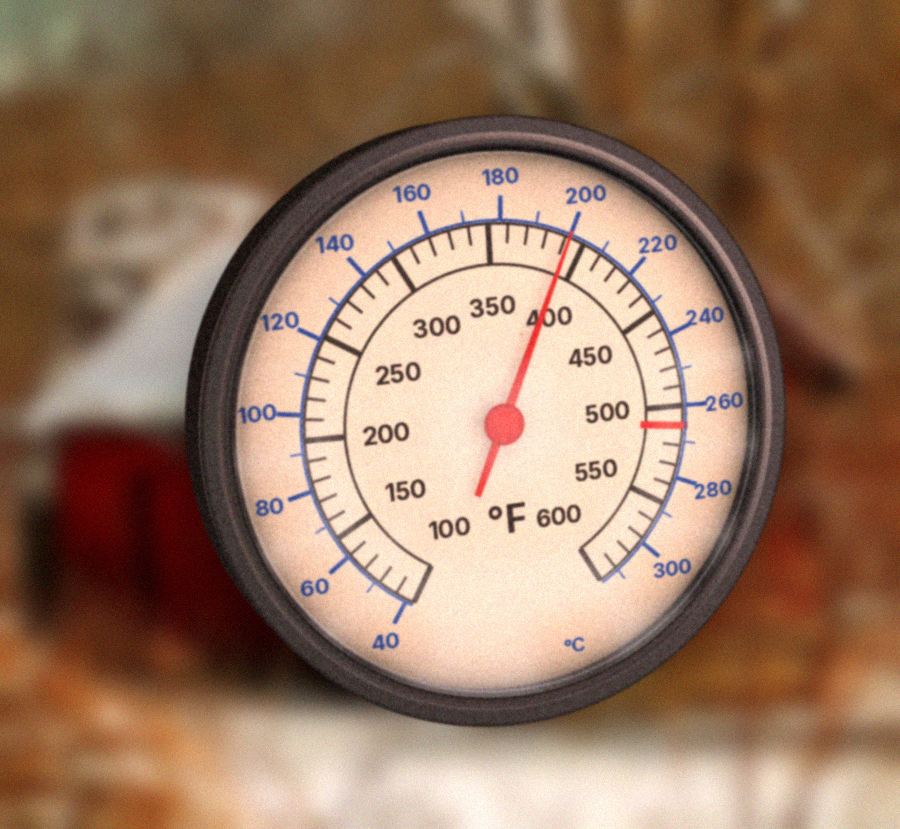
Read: 390 °F
